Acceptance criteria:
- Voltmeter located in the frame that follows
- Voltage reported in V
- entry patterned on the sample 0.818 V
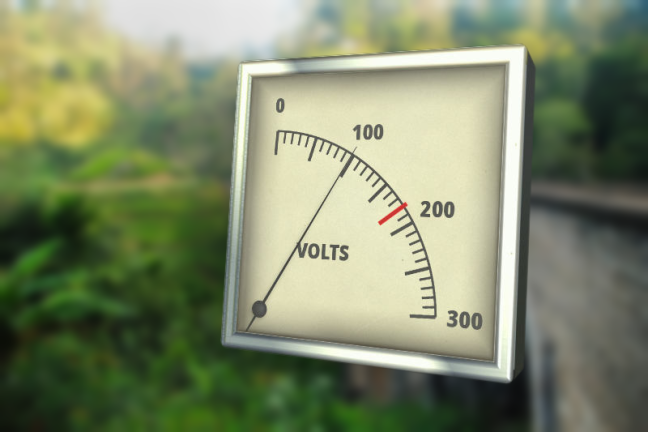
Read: 100 V
